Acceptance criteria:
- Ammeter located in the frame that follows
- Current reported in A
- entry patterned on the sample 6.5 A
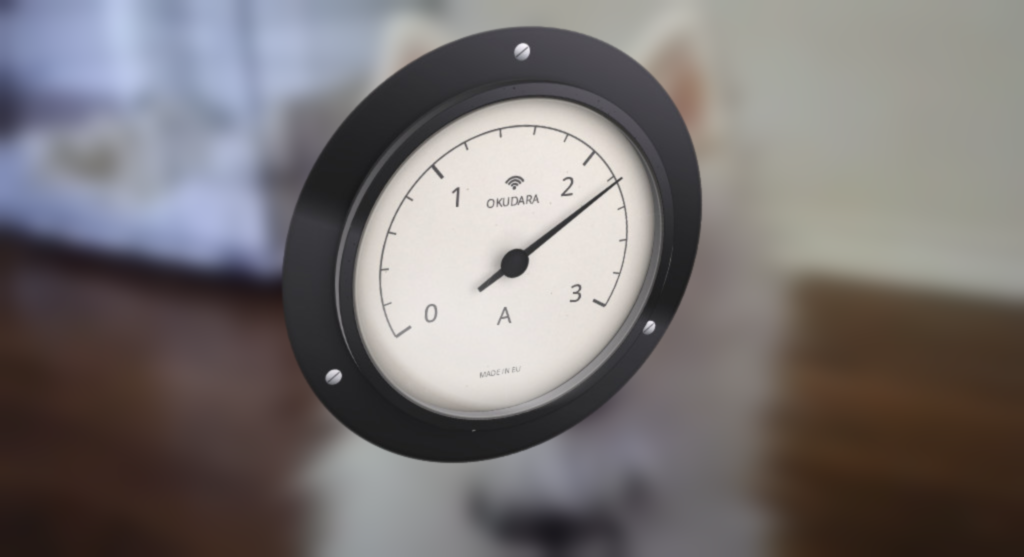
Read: 2.2 A
